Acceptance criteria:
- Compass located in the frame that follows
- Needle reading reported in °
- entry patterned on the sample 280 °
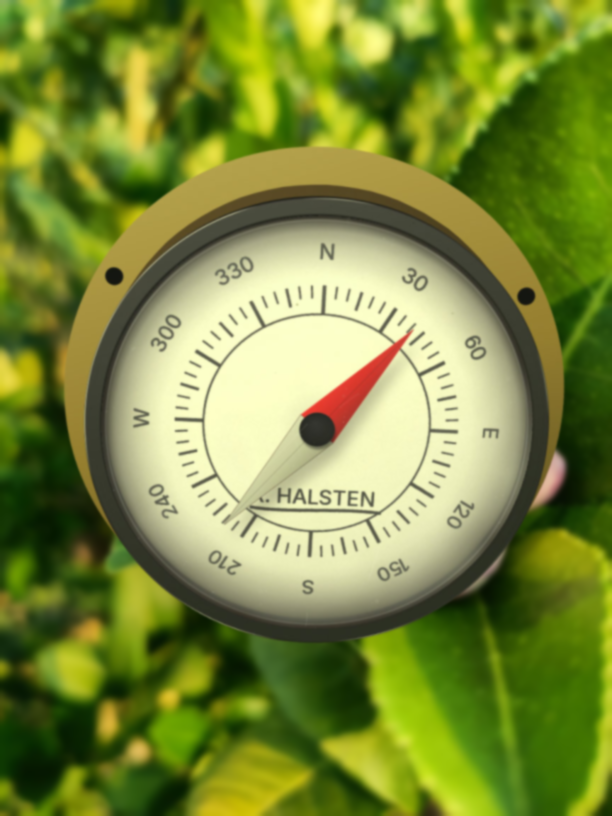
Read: 40 °
